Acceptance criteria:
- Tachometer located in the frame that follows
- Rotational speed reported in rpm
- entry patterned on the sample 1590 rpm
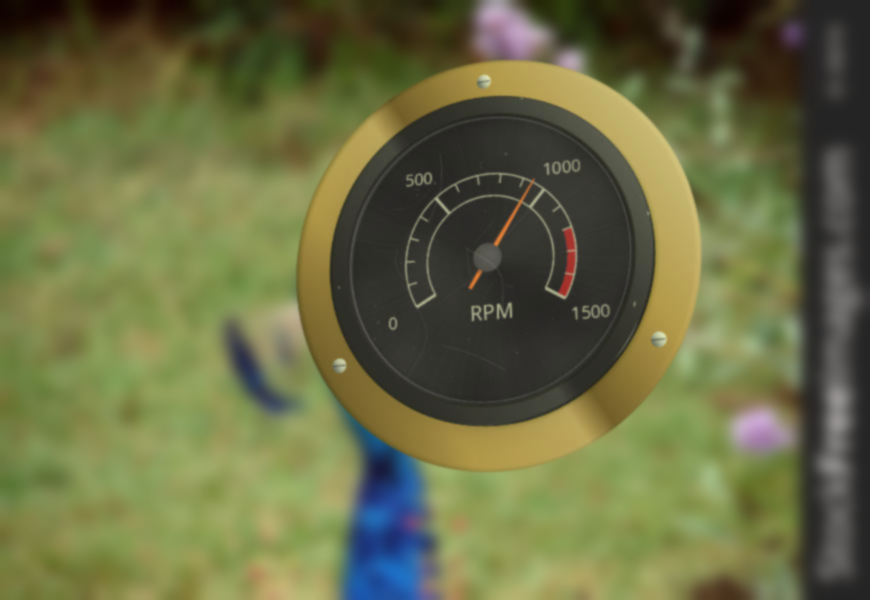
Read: 950 rpm
